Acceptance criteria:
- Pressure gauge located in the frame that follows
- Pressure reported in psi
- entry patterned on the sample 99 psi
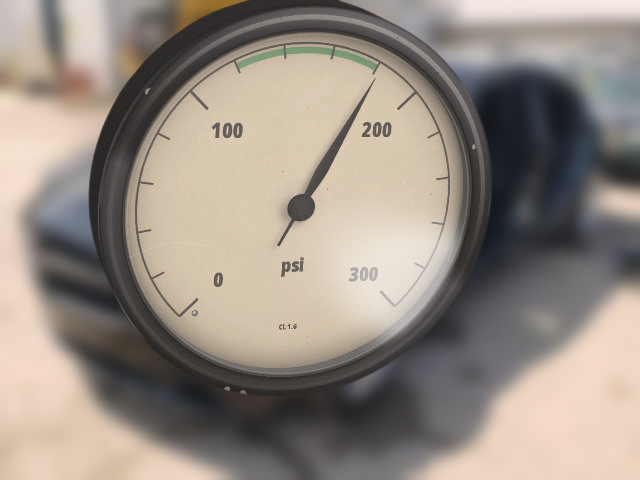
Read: 180 psi
